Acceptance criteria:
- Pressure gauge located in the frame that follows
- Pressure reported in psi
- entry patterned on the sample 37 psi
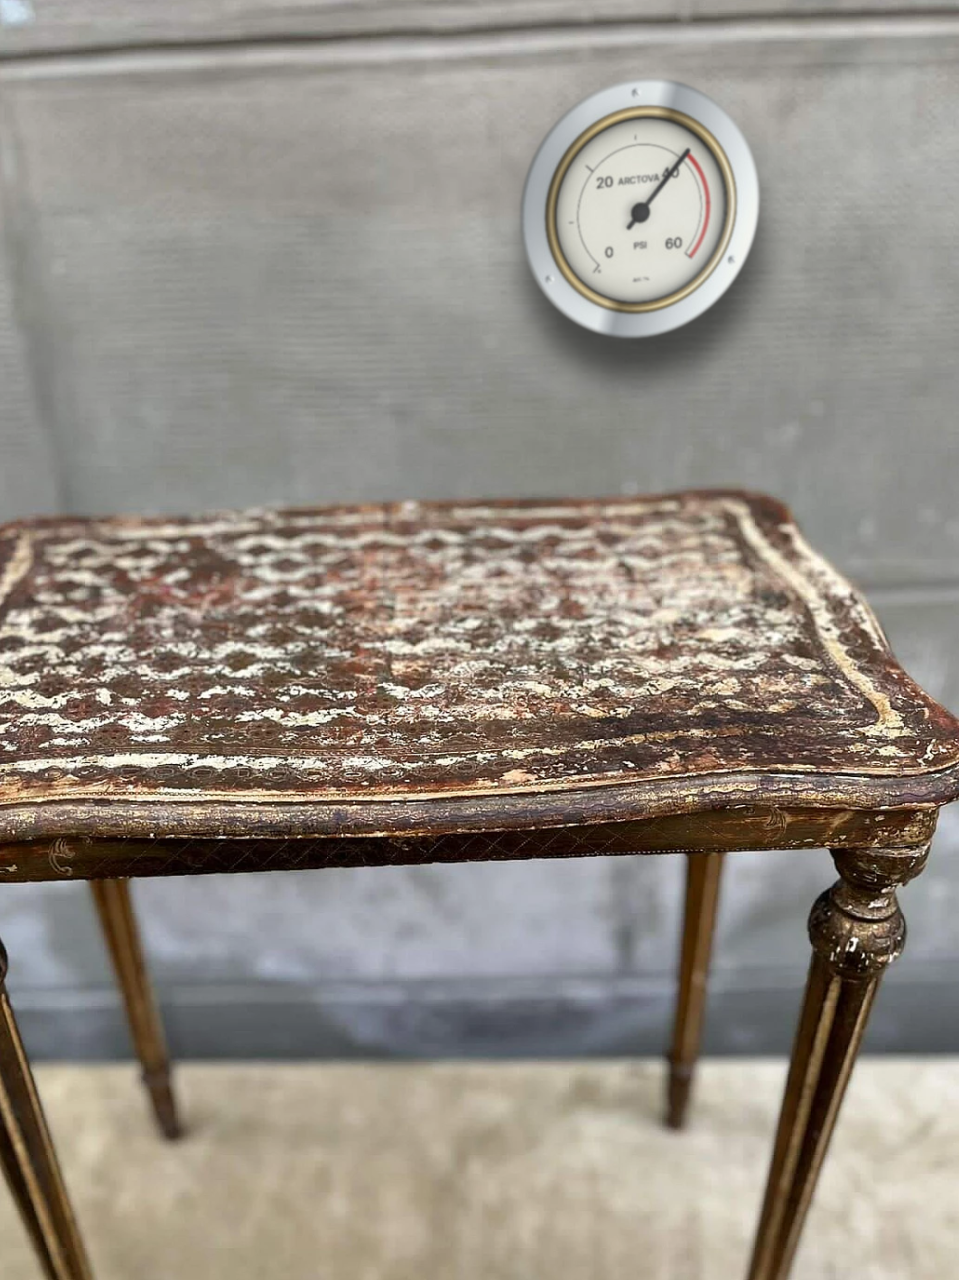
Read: 40 psi
